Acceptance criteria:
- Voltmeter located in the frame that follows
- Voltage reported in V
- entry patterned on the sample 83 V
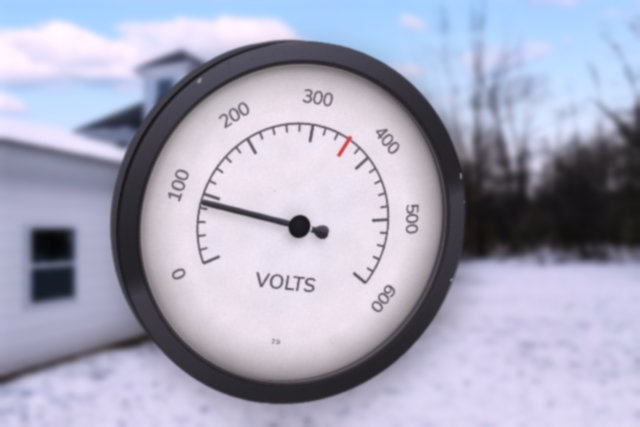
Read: 90 V
